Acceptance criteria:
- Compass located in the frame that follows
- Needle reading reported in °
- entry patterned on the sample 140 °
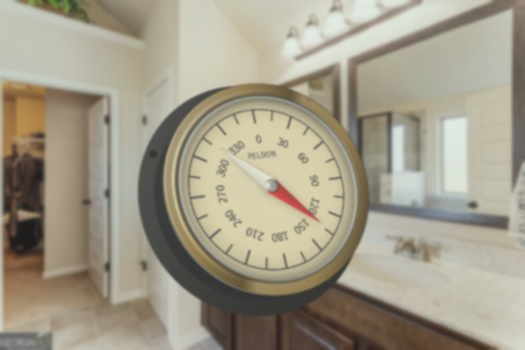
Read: 135 °
